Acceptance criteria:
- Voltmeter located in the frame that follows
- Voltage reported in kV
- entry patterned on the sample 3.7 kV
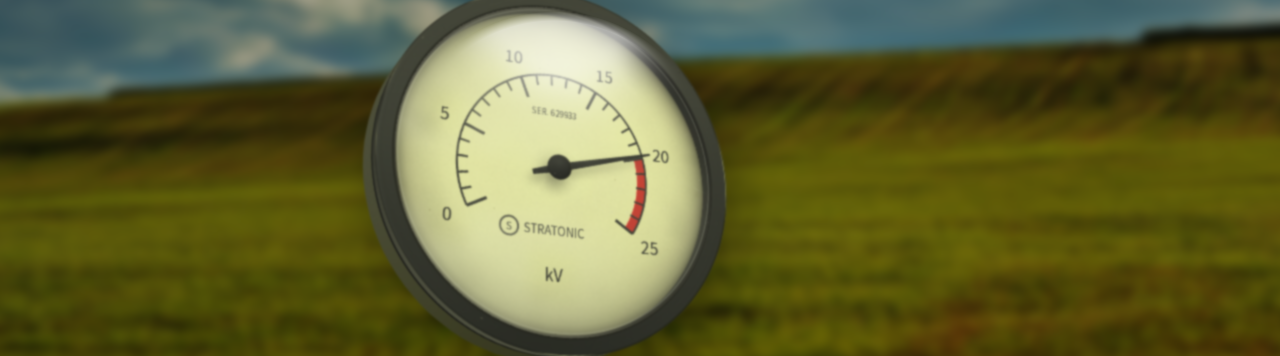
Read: 20 kV
